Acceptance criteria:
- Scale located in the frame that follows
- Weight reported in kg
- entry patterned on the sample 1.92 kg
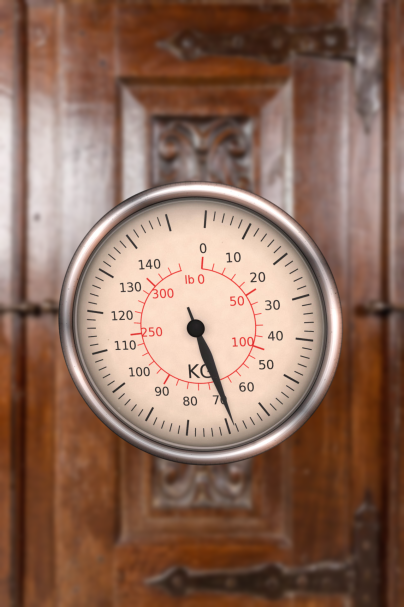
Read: 68 kg
